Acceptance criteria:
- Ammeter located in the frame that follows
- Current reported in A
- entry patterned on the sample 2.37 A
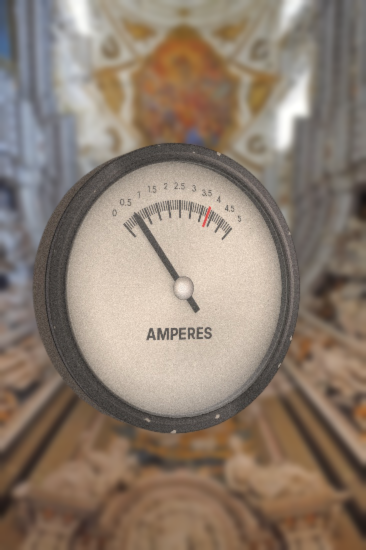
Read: 0.5 A
